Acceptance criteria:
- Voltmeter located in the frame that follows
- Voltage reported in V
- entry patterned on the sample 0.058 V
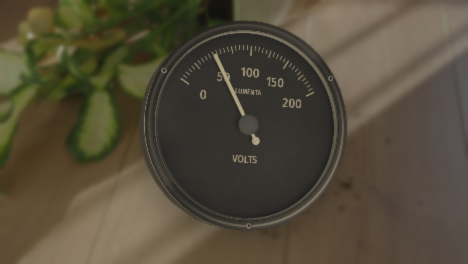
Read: 50 V
